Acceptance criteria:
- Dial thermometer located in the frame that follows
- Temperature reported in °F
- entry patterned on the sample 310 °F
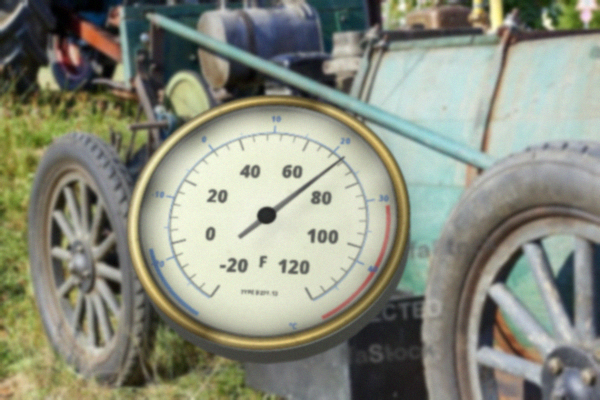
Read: 72 °F
